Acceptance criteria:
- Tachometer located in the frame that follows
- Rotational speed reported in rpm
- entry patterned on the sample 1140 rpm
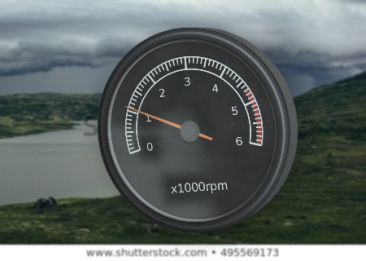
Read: 1100 rpm
